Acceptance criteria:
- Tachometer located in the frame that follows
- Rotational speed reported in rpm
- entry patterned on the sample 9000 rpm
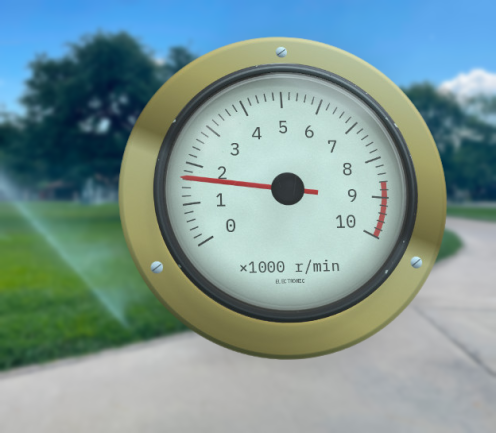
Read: 1600 rpm
